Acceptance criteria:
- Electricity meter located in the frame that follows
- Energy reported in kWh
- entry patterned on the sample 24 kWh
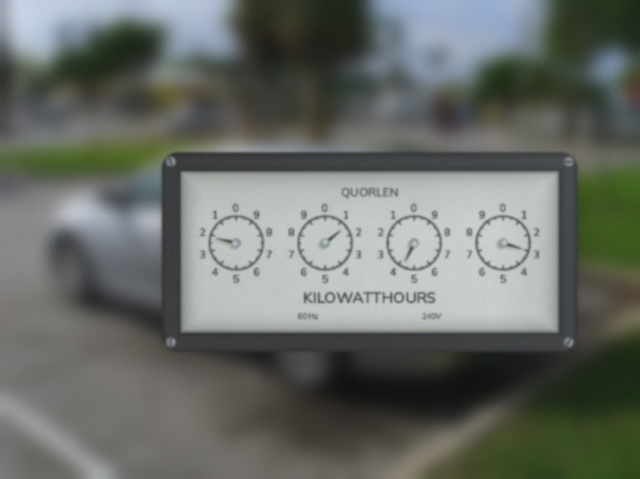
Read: 2143 kWh
